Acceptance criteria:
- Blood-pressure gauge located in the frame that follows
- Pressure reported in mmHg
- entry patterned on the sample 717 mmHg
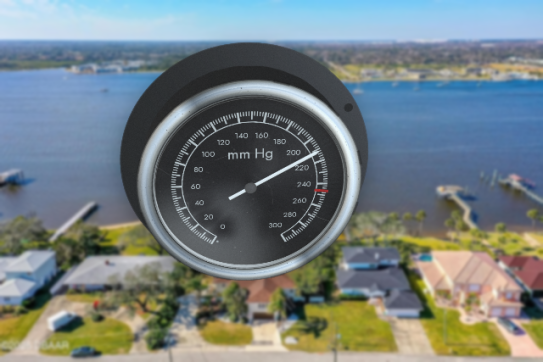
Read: 210 mmHg
